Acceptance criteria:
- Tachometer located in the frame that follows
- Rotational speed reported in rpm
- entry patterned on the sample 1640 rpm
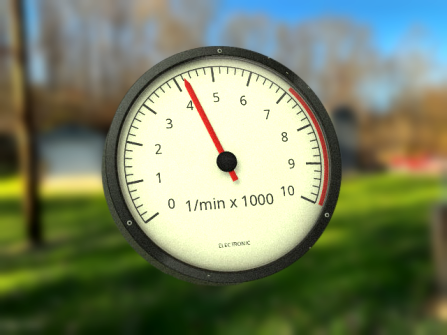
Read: 4200 rpm
